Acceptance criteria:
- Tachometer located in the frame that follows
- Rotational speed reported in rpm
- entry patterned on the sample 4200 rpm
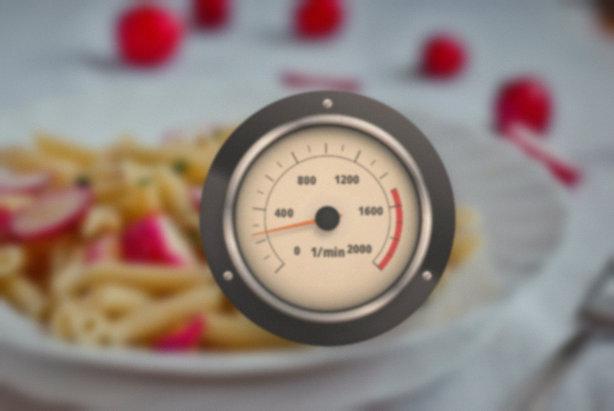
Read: 250 rpm
